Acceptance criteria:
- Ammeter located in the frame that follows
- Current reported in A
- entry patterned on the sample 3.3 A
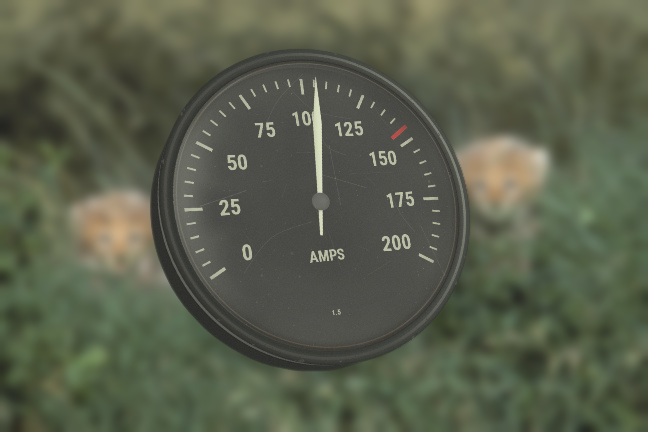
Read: 105 A
